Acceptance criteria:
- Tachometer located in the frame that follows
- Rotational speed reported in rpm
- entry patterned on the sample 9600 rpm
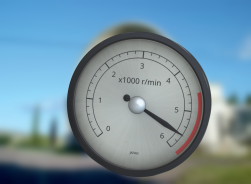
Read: 5600 rpm
